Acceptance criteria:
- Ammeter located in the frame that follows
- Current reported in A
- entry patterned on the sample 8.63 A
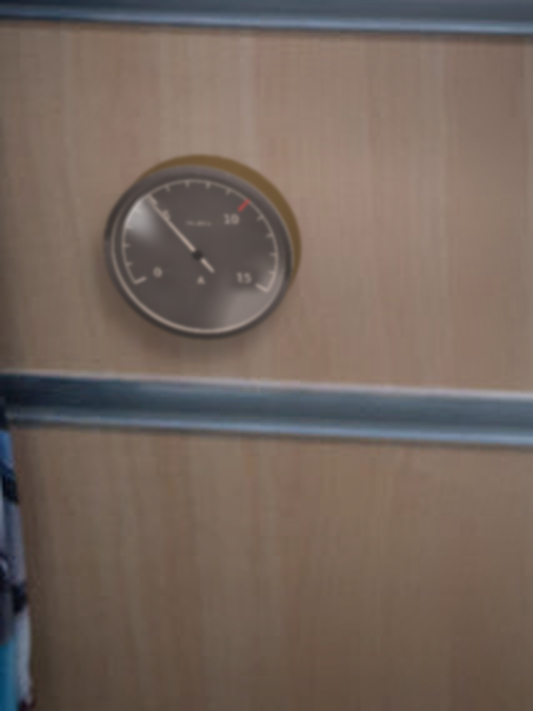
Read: 5 A
